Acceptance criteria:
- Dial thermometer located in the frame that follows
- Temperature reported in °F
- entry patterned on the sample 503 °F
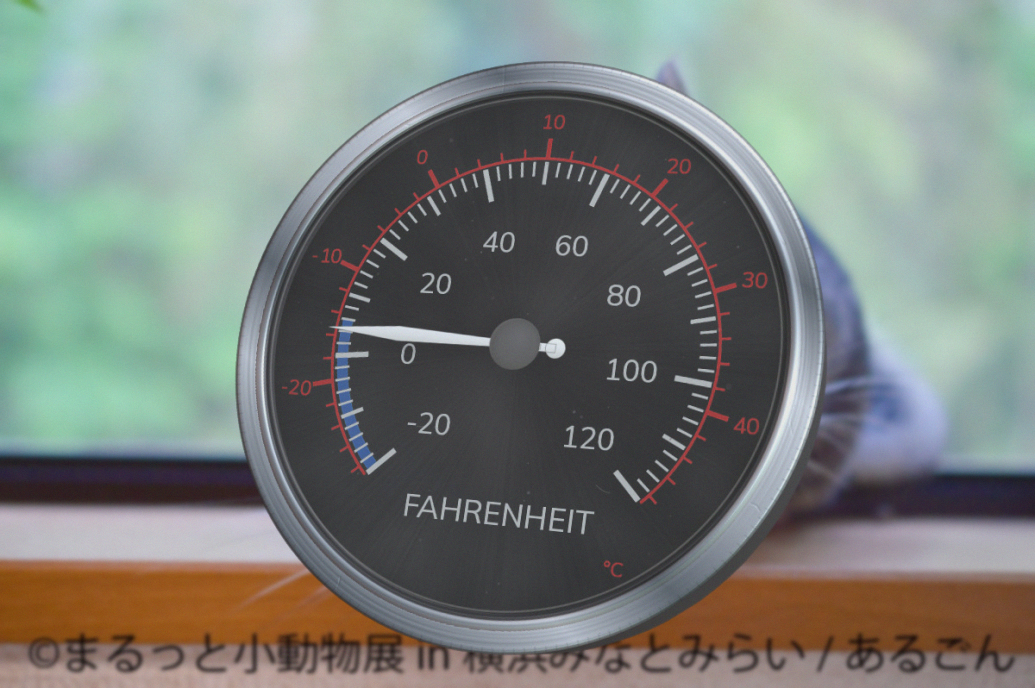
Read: 4 °F
